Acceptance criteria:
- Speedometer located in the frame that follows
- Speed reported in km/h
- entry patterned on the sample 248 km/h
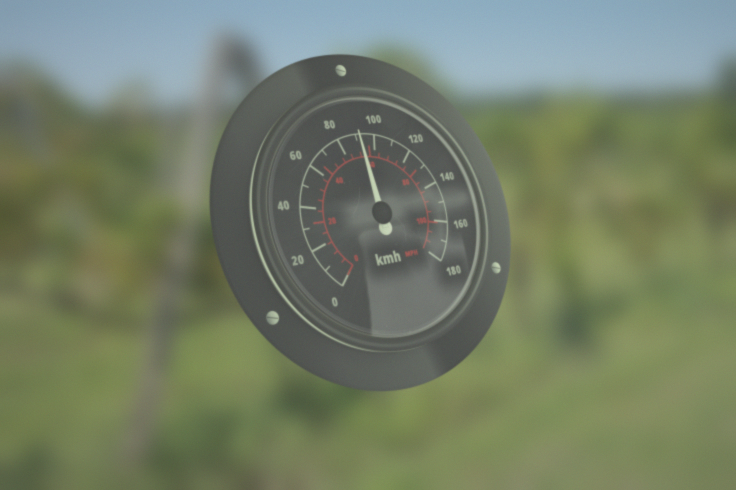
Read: 90 km/h
